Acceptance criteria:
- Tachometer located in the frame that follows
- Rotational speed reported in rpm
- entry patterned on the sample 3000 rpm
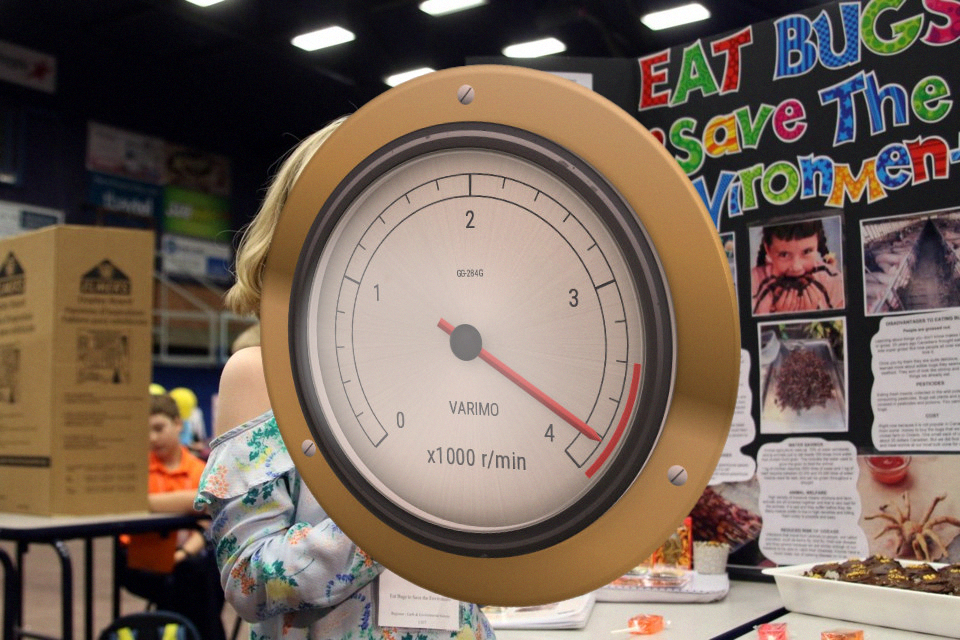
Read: 3800 rpm
